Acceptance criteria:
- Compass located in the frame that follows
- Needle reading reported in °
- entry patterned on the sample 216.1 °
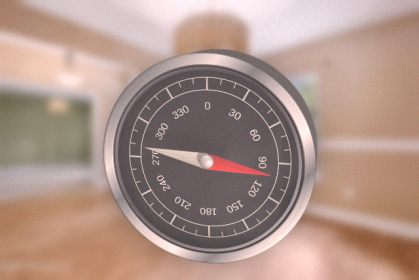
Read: 100 °
